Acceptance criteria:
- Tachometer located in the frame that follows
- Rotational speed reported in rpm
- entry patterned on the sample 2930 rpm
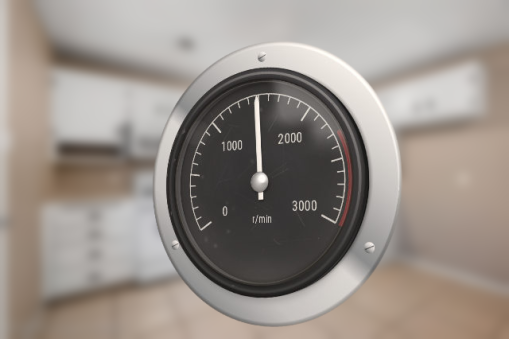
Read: 1500 rpm
